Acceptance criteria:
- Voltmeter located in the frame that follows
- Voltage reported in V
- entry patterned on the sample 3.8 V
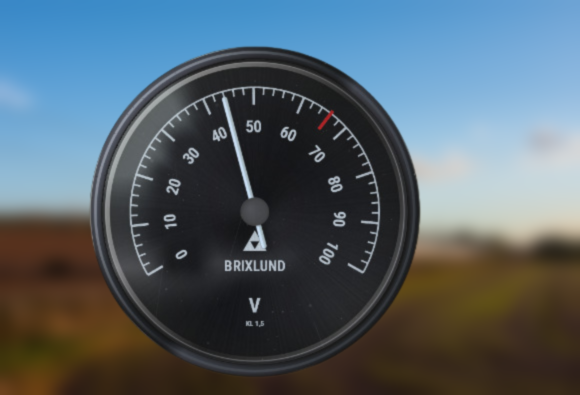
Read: 44 V
